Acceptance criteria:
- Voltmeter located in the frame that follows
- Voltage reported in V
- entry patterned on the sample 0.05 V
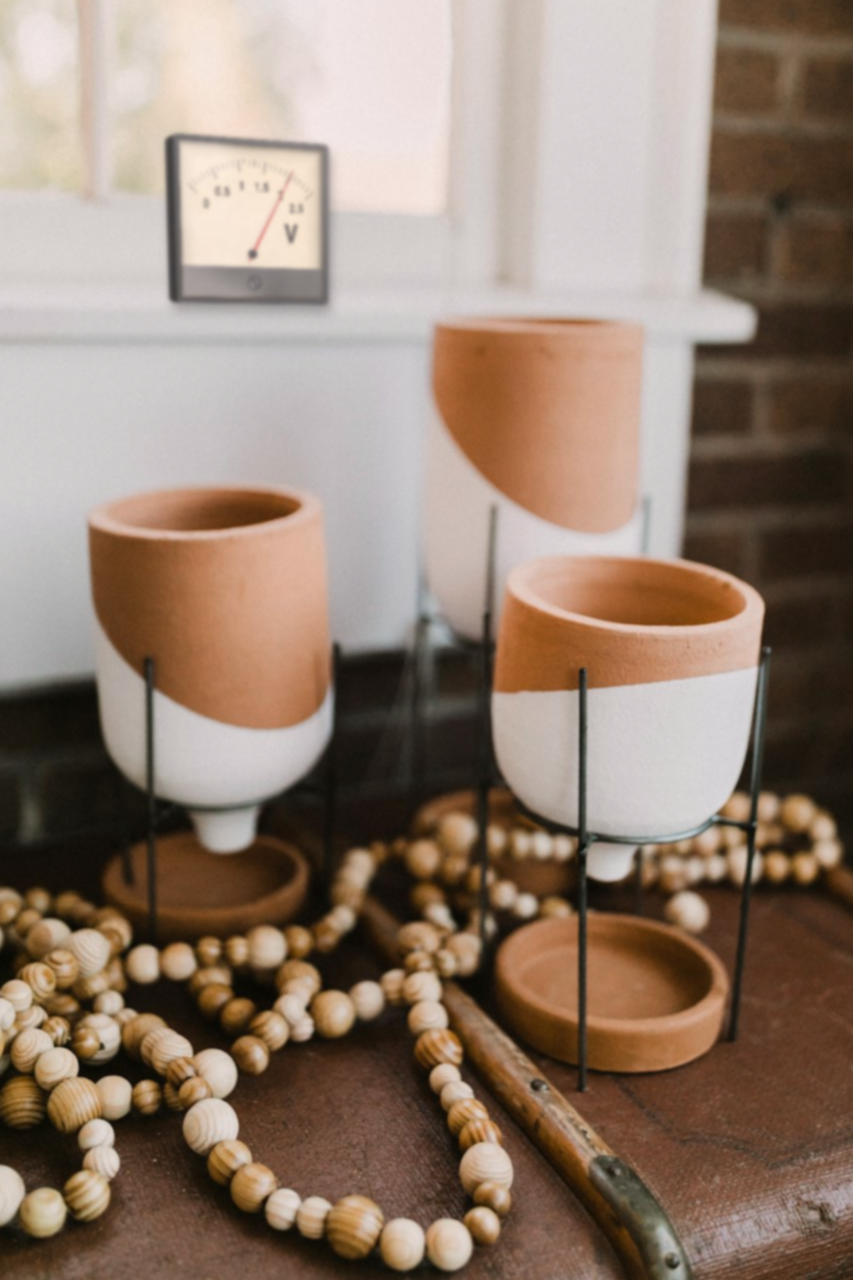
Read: 2 V
